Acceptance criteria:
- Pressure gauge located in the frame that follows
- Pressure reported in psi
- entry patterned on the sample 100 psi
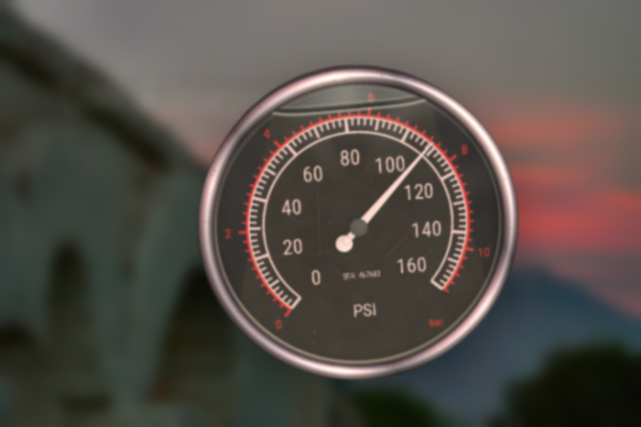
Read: 108 psi
